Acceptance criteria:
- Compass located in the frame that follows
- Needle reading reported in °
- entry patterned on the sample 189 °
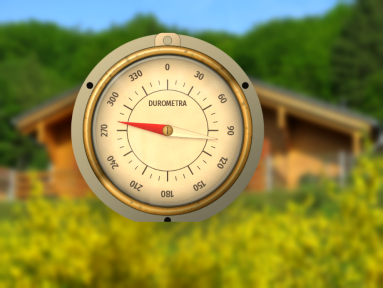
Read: 280 °
